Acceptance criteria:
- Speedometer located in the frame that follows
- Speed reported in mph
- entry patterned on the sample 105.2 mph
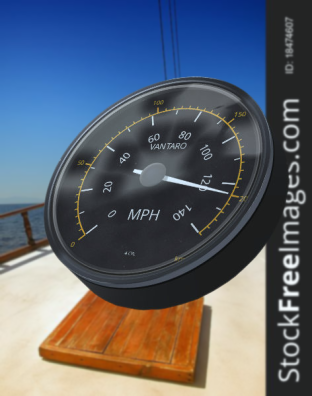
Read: 125 mph
